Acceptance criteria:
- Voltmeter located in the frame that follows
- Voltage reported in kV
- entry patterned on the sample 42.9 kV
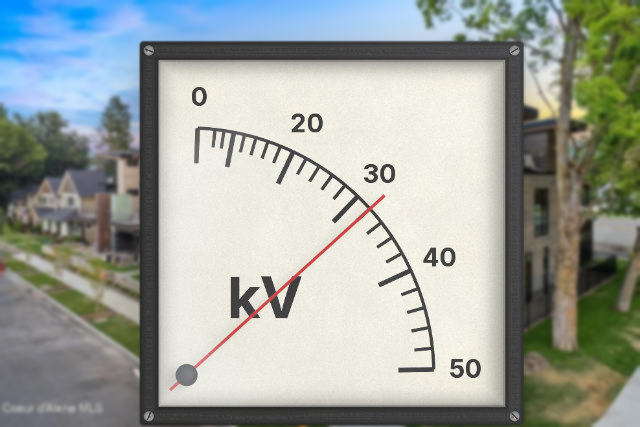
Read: 32 kV
